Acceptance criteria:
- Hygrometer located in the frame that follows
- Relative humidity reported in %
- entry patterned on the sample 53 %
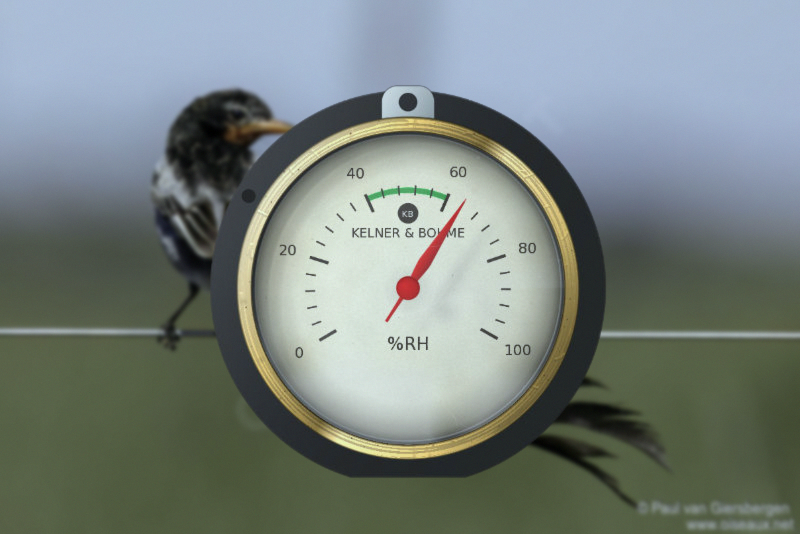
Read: 64 %
